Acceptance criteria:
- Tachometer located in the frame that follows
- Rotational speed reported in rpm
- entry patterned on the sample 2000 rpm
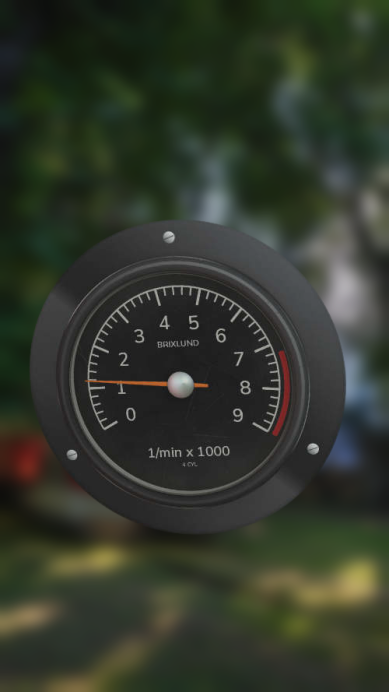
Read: 1200 rpm
